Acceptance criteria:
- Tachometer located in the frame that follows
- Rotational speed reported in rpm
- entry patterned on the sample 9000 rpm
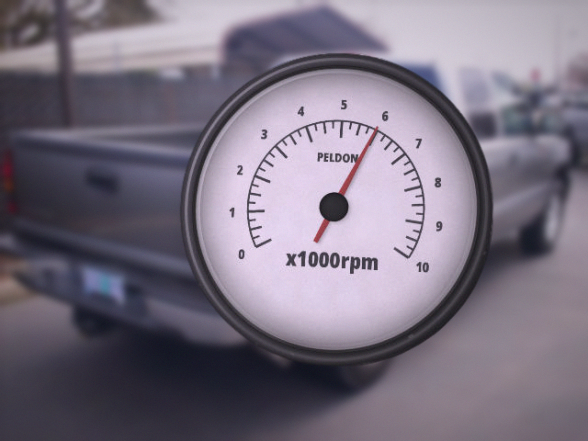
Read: 6000 rpm
